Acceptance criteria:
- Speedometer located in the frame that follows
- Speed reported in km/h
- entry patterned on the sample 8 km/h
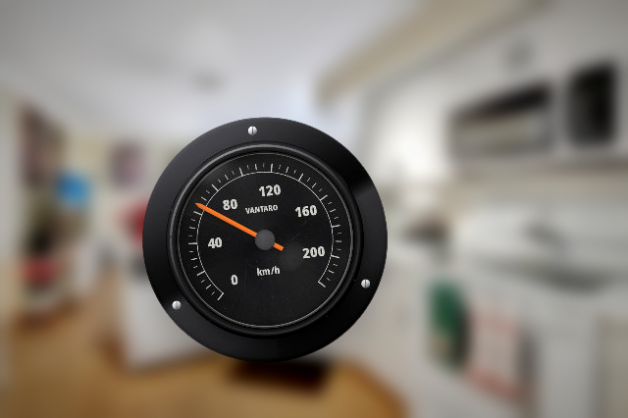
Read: 65 km/h
